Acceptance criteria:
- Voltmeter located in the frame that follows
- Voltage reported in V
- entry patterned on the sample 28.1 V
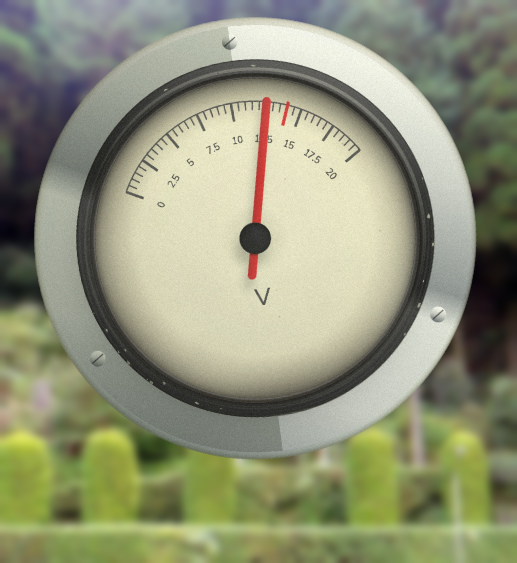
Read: 12.5 V
